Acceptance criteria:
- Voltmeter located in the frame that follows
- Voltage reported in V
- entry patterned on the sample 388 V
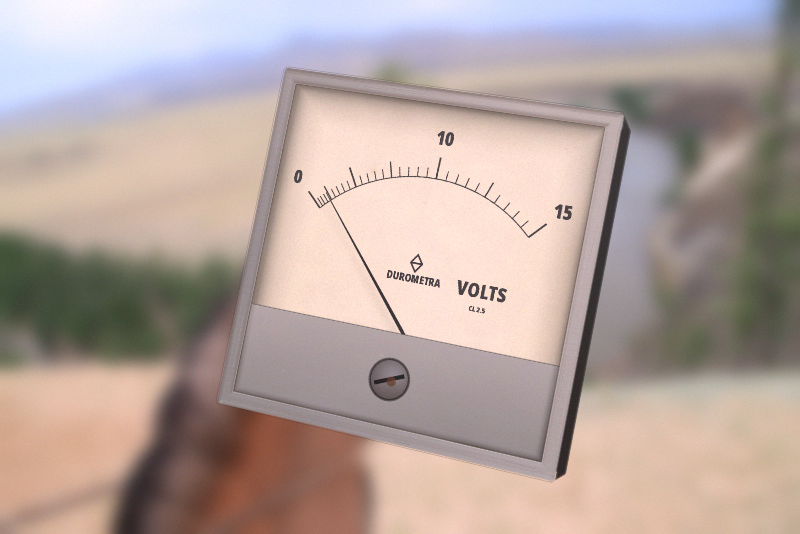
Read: 2.5 V
